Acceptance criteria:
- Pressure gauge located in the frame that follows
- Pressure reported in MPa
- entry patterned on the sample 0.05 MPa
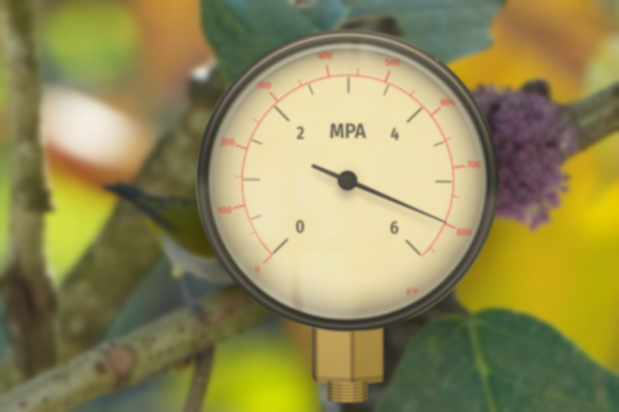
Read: 5.5 MPa
